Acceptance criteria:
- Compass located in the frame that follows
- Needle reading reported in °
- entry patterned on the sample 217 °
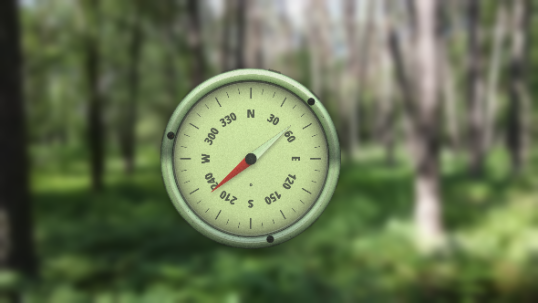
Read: 230 °
